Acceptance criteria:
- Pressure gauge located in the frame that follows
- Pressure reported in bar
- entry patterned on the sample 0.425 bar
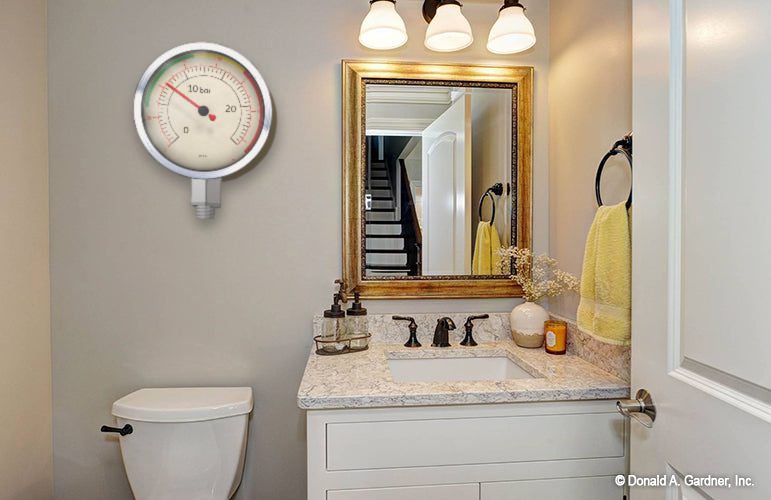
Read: 7.5 bar
